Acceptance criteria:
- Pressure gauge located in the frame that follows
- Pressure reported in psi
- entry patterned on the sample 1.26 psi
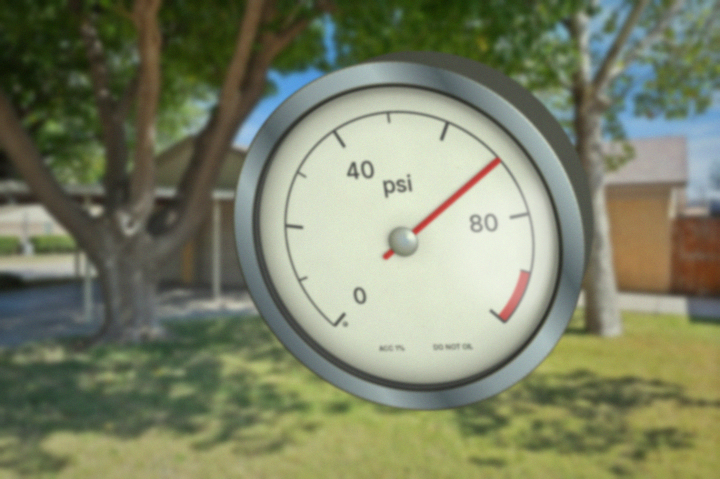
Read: 70 psi
